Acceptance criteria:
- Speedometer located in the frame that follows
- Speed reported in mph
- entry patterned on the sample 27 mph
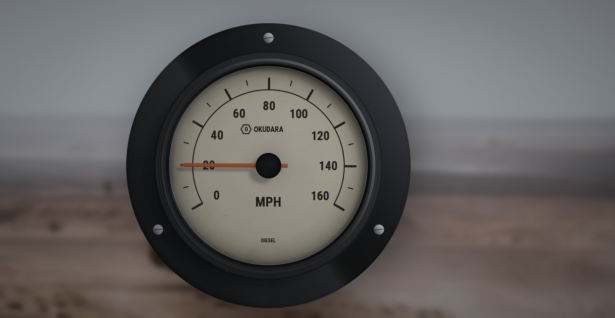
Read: 20 mph
